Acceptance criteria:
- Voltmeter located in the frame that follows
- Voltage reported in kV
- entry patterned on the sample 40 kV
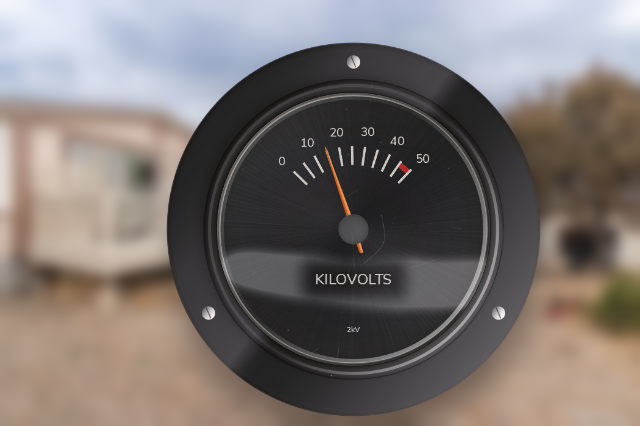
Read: 15 kV
